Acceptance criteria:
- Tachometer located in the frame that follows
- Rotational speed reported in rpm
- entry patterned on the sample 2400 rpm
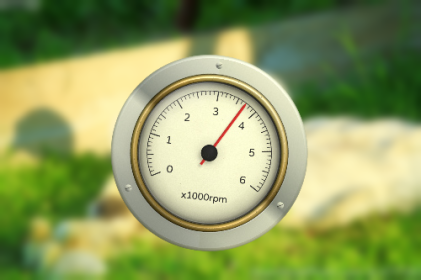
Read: 3700 rpm
